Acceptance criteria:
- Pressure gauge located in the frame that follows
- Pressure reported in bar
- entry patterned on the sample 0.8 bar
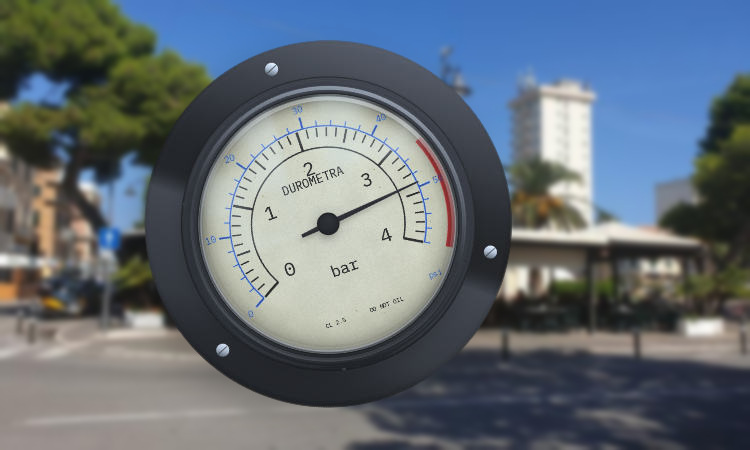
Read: 3.4 bar
